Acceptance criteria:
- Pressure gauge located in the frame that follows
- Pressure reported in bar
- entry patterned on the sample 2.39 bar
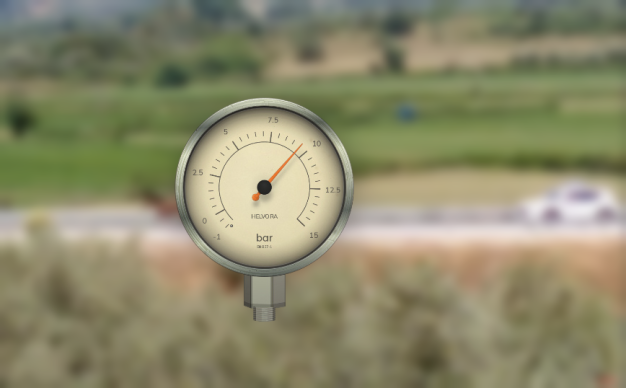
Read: 9.5 bar
